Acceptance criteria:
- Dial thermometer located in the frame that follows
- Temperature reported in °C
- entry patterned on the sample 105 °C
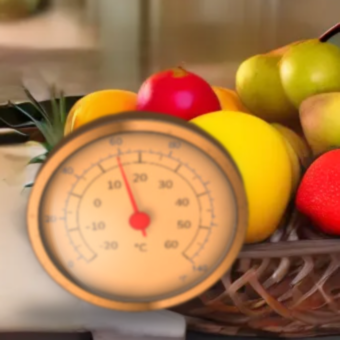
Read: 15 °C
